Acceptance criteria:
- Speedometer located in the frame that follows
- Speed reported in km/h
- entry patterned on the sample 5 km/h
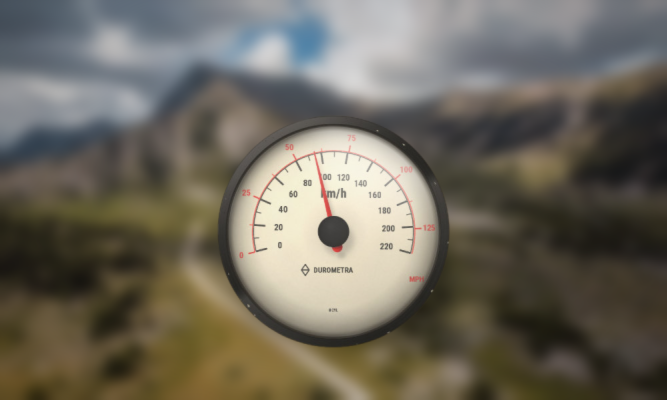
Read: 95 km/h
